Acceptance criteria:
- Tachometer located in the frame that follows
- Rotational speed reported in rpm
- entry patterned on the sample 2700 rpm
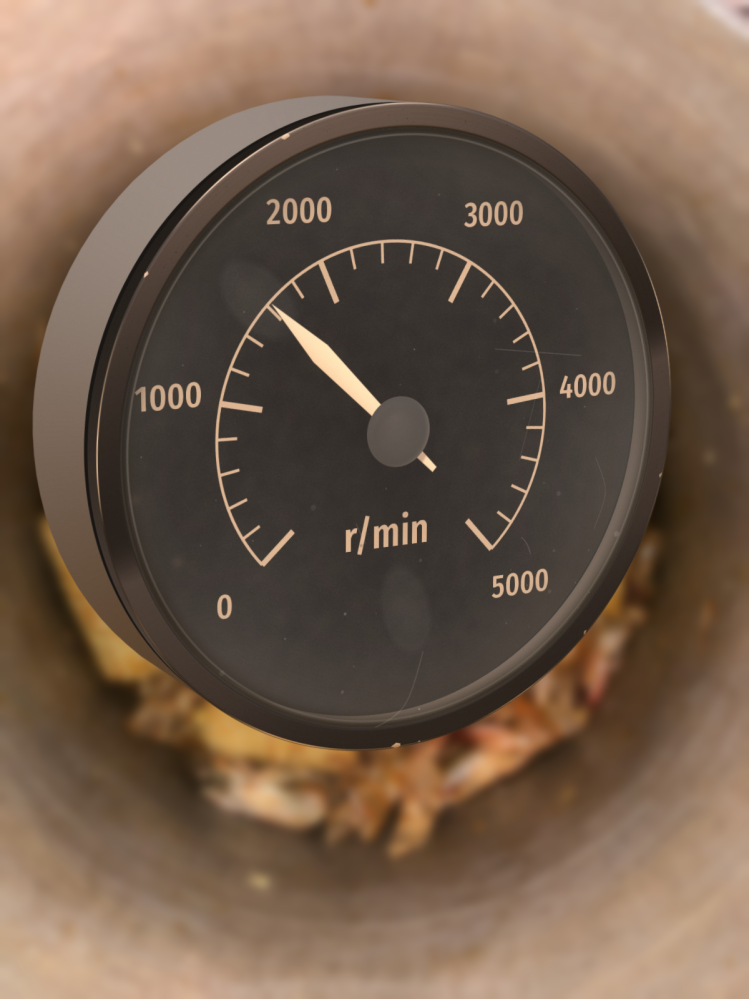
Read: 1600 rpm
